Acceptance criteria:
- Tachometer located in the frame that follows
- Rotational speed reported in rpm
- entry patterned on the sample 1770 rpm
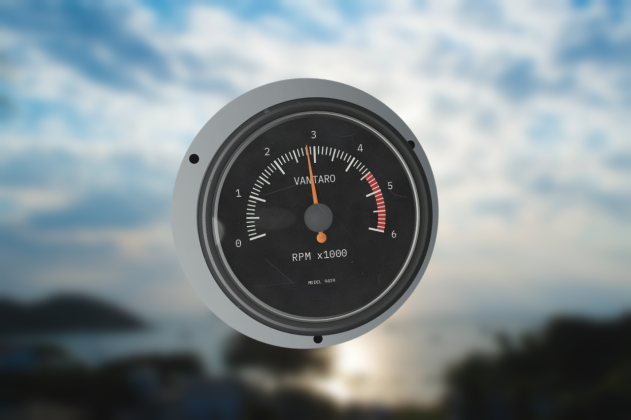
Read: 2800 rpm
